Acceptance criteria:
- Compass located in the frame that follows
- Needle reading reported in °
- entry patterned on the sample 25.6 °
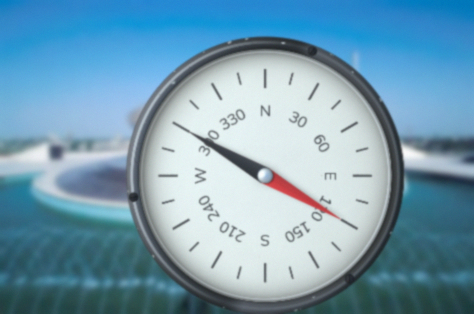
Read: 120 °
